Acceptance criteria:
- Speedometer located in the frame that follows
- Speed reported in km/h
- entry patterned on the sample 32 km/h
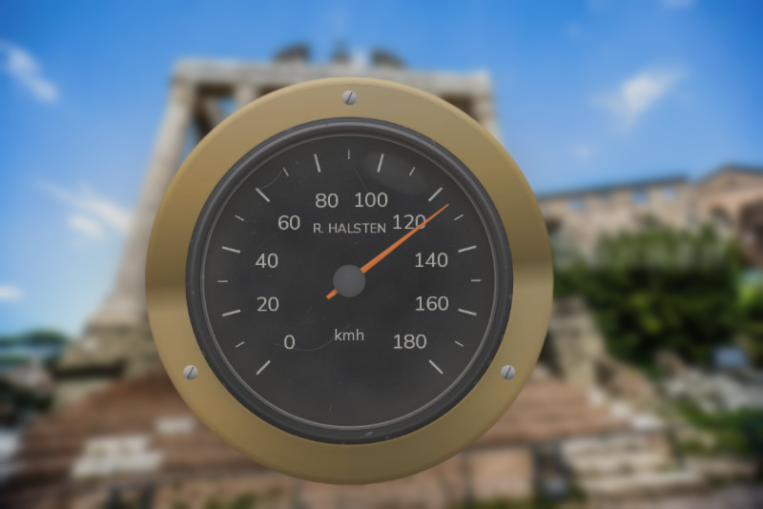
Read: 125 km/h
